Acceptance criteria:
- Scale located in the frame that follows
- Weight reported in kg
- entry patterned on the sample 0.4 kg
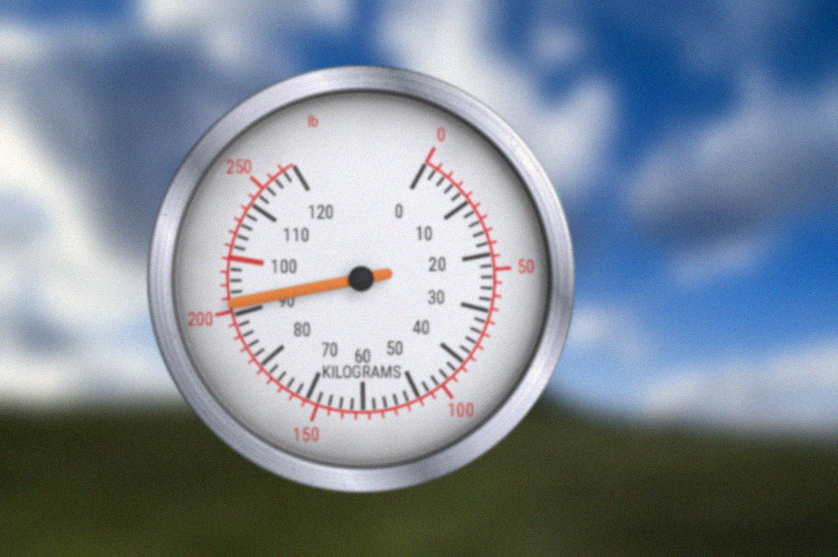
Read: 92 kg
